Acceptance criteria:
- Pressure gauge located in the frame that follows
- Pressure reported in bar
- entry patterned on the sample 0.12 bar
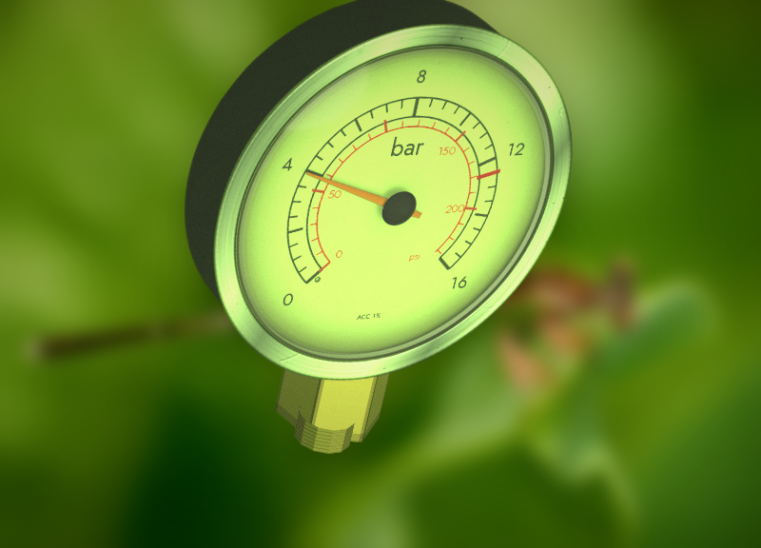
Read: 4 bar
